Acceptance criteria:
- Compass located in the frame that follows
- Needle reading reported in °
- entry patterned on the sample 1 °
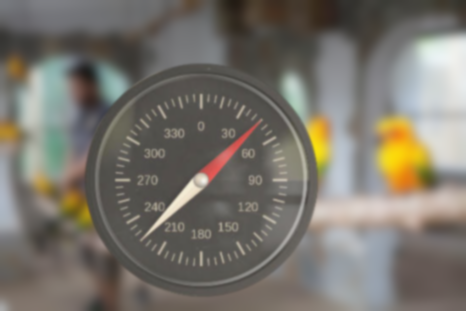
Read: 45 °
